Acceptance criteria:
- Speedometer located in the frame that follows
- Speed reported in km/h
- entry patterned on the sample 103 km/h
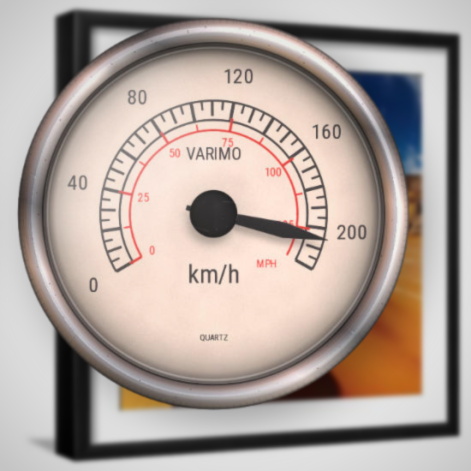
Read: 205 km/h
